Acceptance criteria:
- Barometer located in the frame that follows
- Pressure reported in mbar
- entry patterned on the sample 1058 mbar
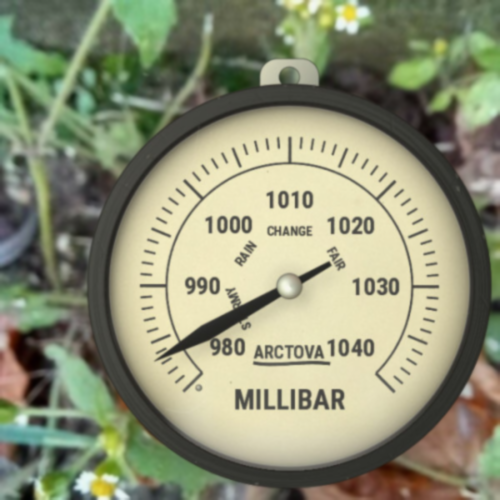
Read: 983.5 mbar
